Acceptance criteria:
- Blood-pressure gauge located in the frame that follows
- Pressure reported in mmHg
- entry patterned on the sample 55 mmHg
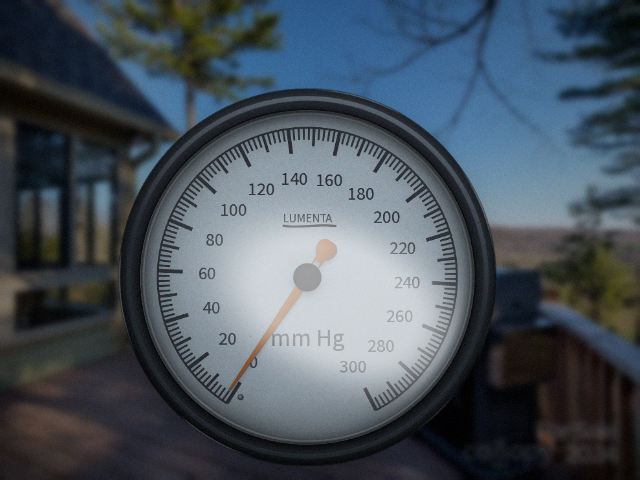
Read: 2 mmHg
